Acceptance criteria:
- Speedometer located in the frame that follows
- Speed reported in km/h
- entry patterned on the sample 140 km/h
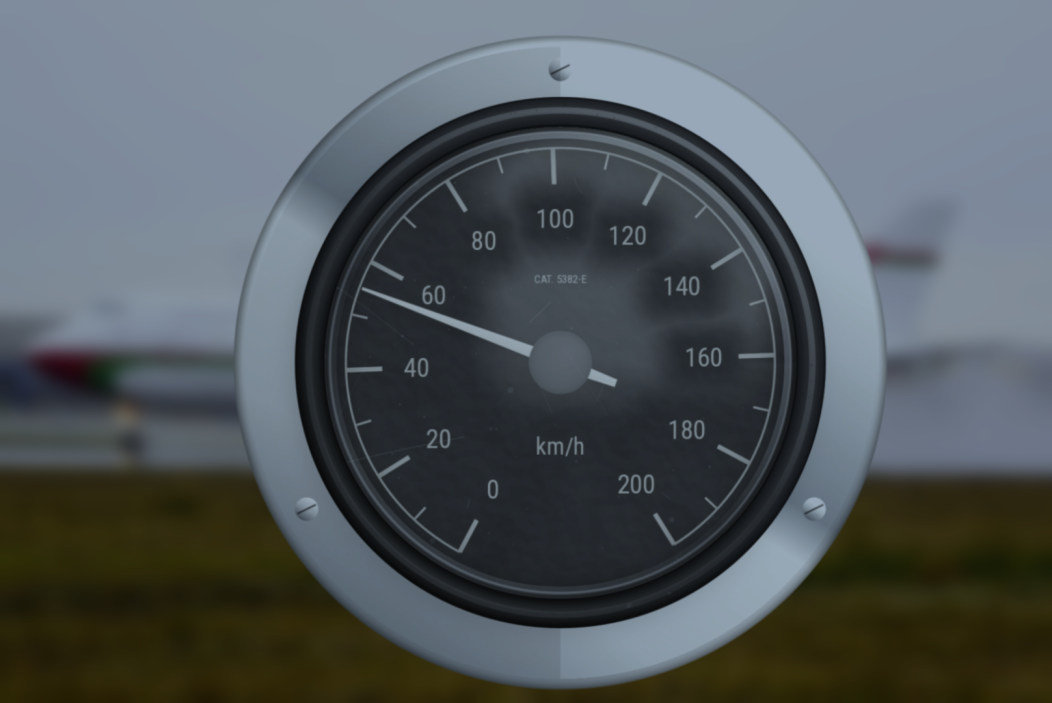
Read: 55 km/h
